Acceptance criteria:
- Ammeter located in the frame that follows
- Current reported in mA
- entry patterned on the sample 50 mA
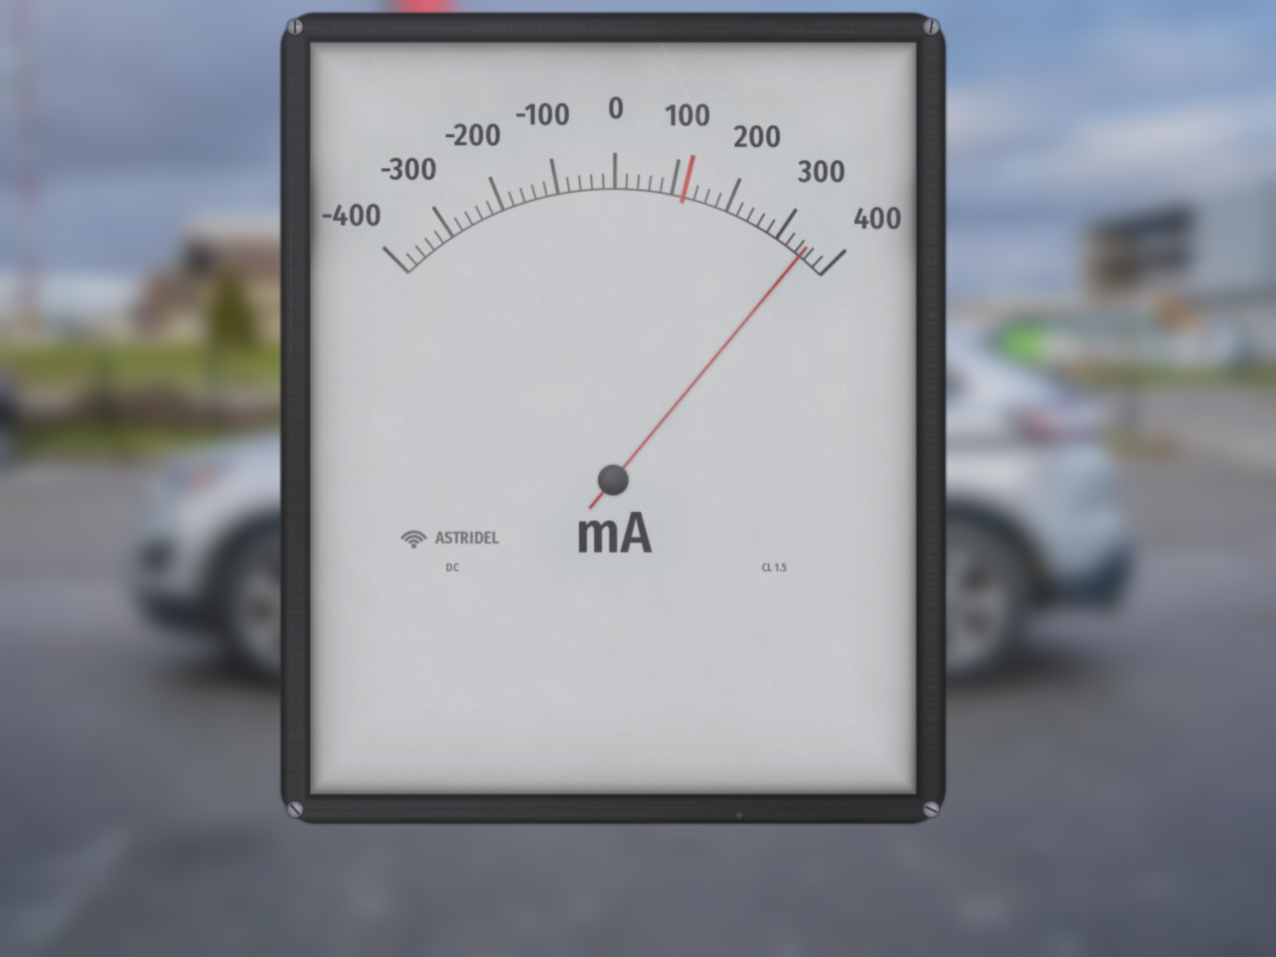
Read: 350 mA
